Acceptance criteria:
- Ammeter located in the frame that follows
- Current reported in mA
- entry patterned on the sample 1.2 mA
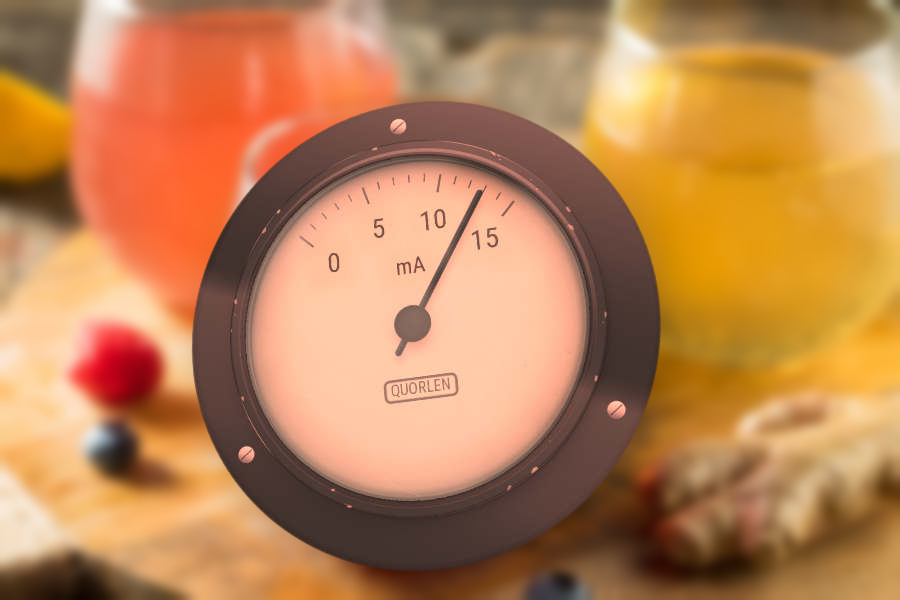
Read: 13 mA
